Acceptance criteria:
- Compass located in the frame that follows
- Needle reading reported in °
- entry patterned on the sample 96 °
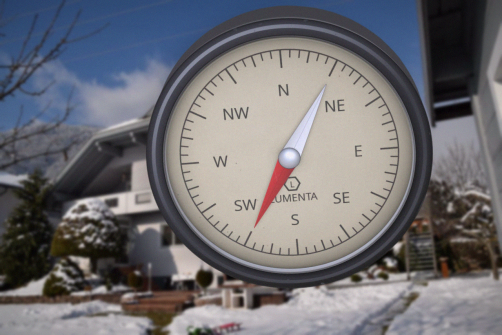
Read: 210 °
